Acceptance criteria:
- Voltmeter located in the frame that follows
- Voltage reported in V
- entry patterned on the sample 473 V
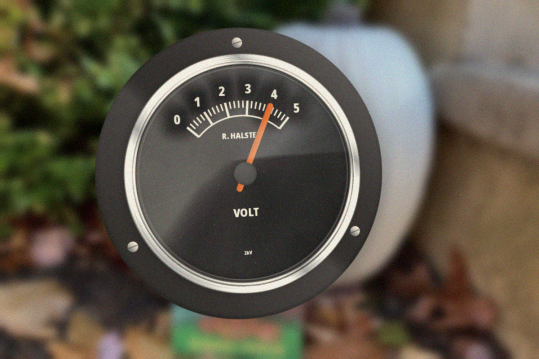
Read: 4 V
